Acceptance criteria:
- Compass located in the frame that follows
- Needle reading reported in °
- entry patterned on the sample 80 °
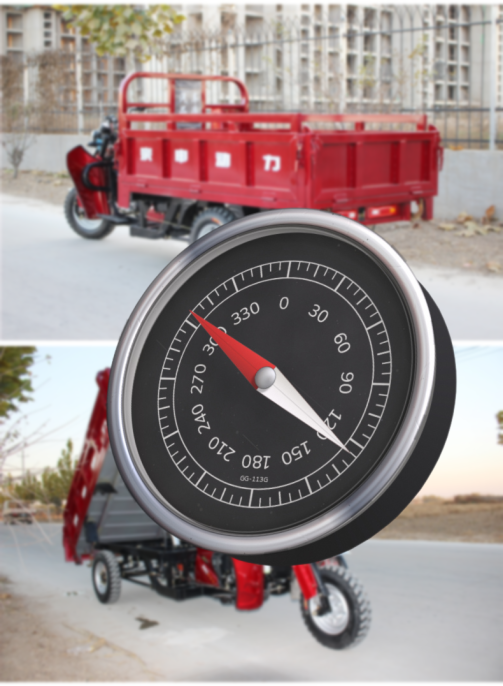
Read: 305 °
